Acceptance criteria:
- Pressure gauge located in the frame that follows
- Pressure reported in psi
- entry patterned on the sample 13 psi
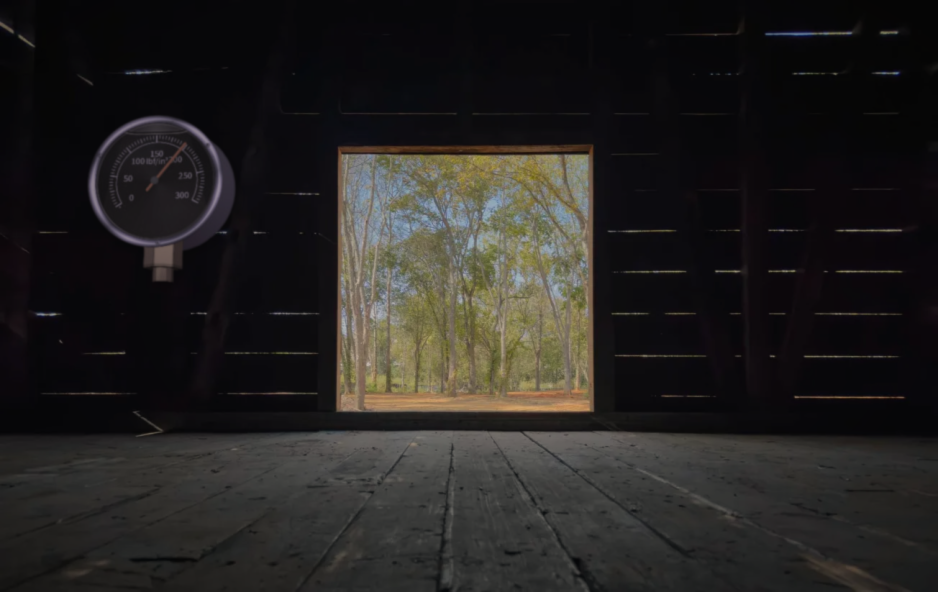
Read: 200 psi
